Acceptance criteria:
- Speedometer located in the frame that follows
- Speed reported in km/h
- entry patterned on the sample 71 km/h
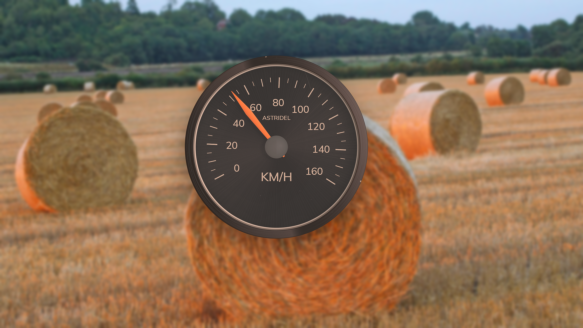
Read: 52.5 km/h
